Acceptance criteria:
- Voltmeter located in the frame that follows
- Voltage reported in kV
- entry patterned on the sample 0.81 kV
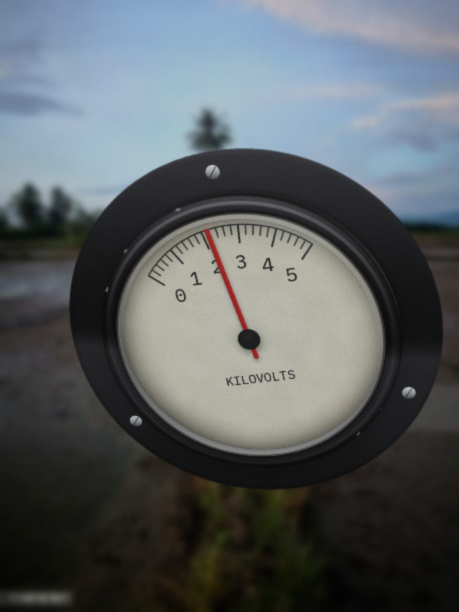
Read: 2.2 kV
